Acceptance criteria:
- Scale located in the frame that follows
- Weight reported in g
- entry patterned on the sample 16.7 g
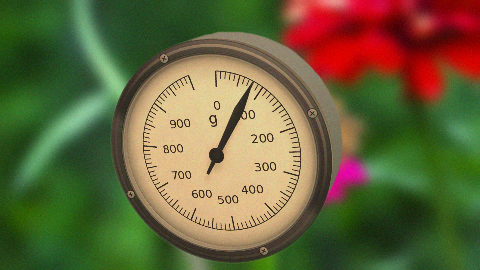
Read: 80 g
